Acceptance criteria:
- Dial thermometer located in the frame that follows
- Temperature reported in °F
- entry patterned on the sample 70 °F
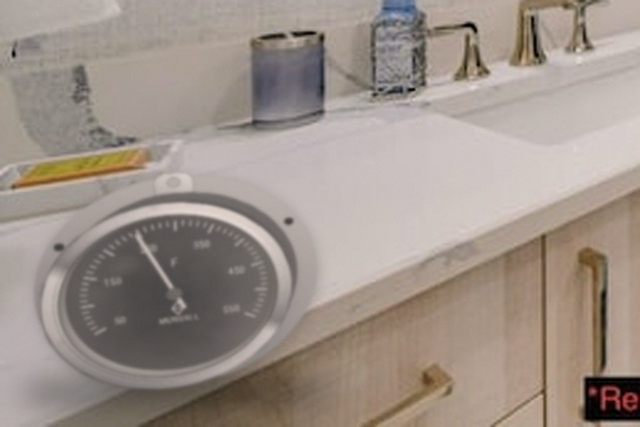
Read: 250 °F
